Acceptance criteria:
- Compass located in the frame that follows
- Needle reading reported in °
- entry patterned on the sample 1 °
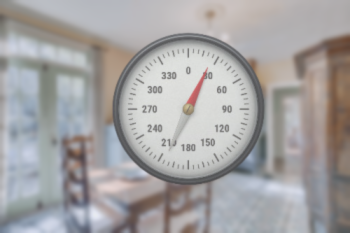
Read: 25 °
